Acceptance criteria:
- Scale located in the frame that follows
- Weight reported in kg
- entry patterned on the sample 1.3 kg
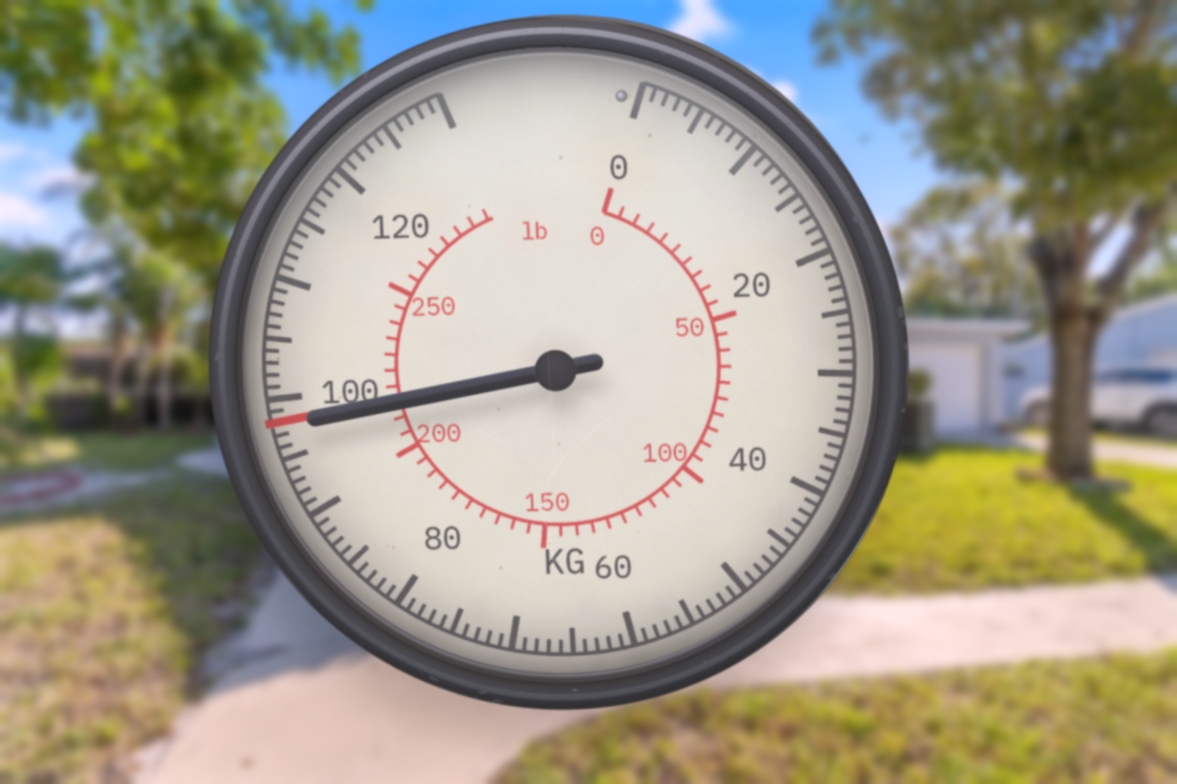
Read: 98 kg
